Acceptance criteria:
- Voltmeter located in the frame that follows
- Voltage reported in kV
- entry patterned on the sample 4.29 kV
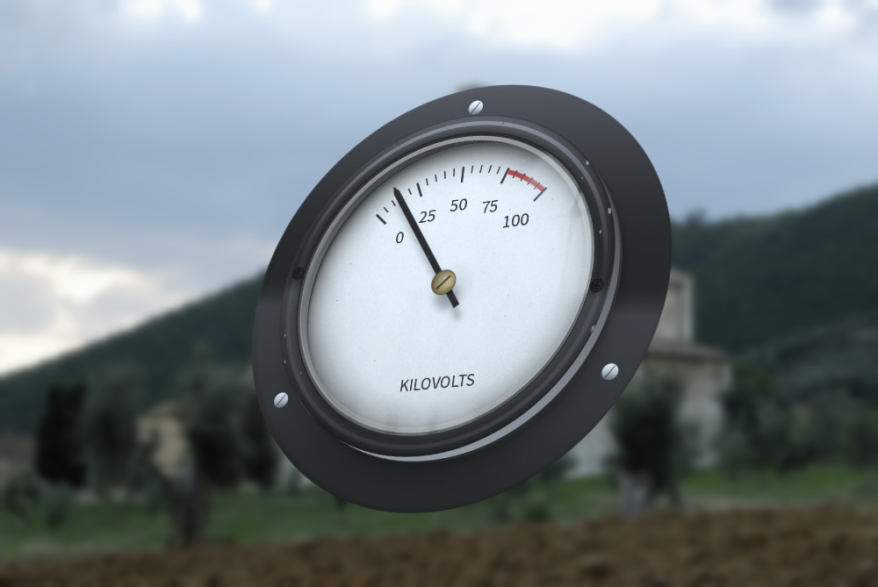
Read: 15 kV
